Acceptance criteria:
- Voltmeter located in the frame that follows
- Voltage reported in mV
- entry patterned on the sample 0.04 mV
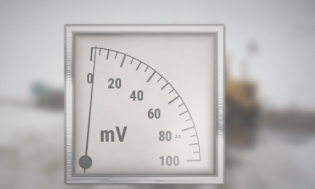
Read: 2.5 mV
